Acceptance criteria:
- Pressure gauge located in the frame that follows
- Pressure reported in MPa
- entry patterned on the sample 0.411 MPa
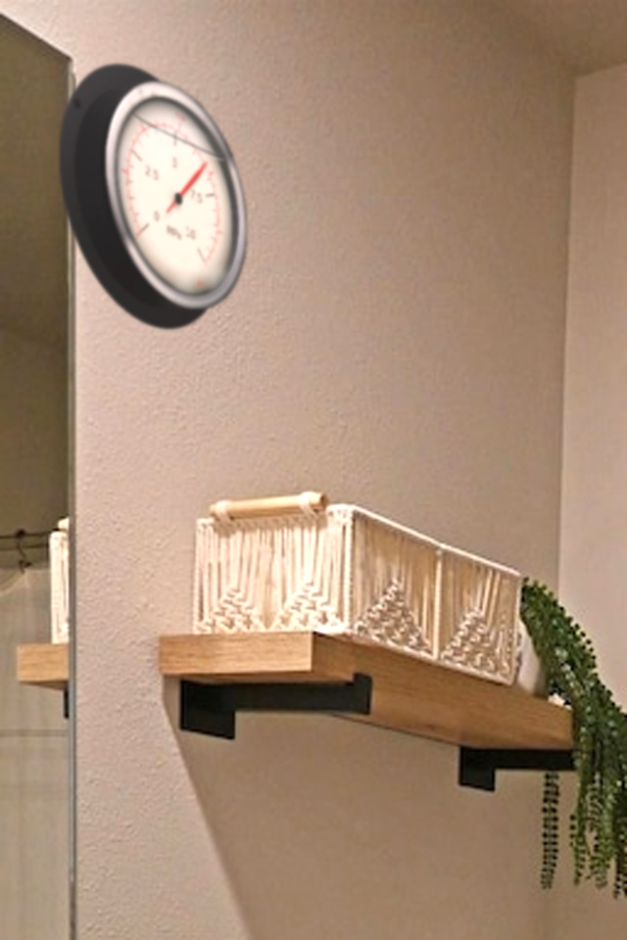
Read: 6.5 MPa
